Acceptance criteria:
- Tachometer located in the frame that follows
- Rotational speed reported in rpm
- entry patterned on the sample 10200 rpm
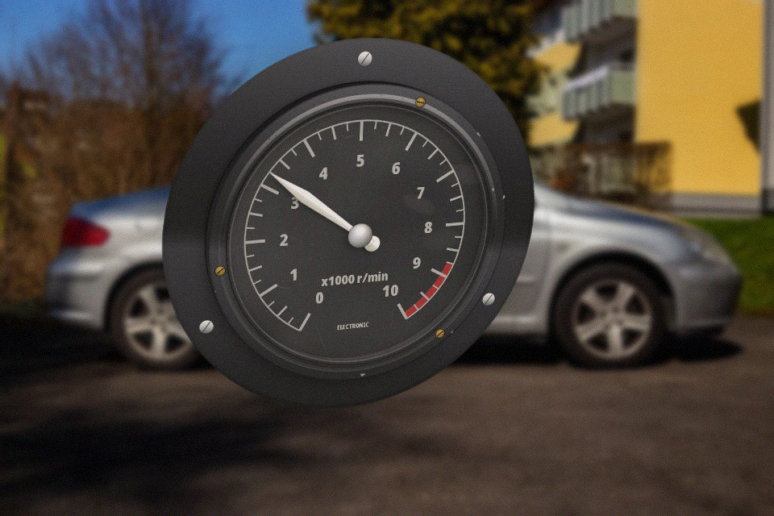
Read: 3250 rpm
